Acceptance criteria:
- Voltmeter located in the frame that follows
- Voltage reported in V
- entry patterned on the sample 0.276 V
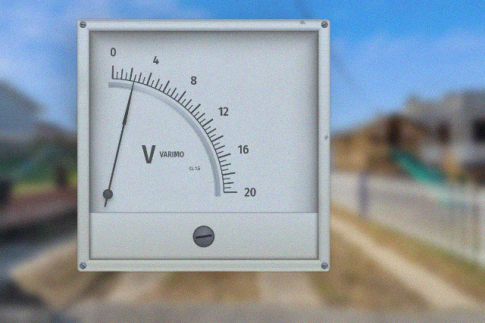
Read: 2.5 V
